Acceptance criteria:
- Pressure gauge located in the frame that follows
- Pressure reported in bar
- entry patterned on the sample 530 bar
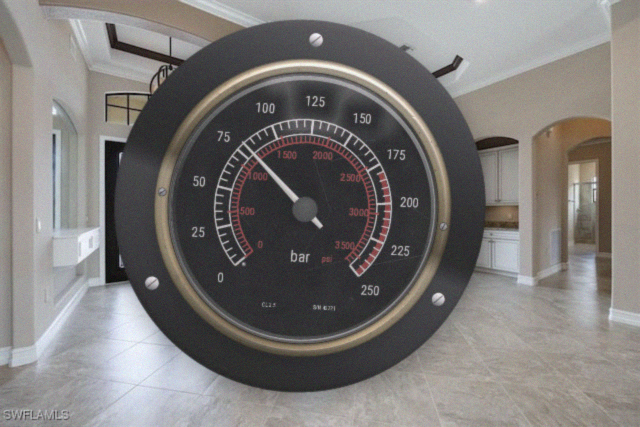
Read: 80 bar
